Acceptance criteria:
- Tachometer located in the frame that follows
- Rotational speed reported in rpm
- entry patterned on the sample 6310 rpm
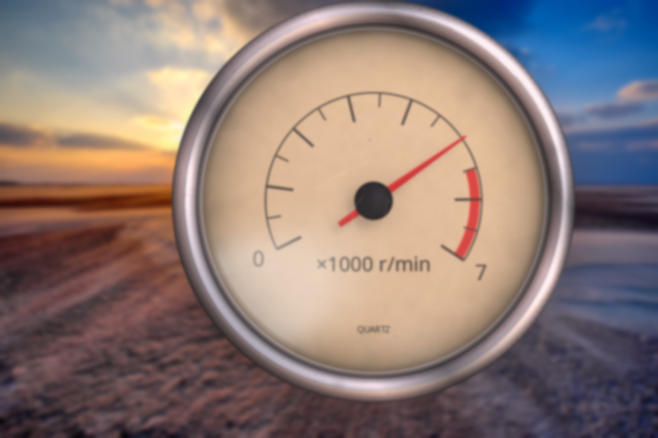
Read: 5000 rpm
